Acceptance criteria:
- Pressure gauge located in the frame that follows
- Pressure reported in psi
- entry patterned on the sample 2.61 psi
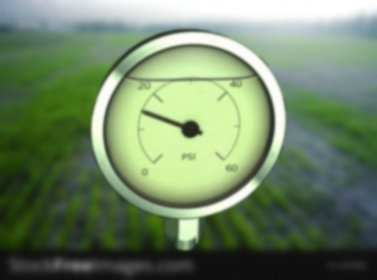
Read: 15 psi
